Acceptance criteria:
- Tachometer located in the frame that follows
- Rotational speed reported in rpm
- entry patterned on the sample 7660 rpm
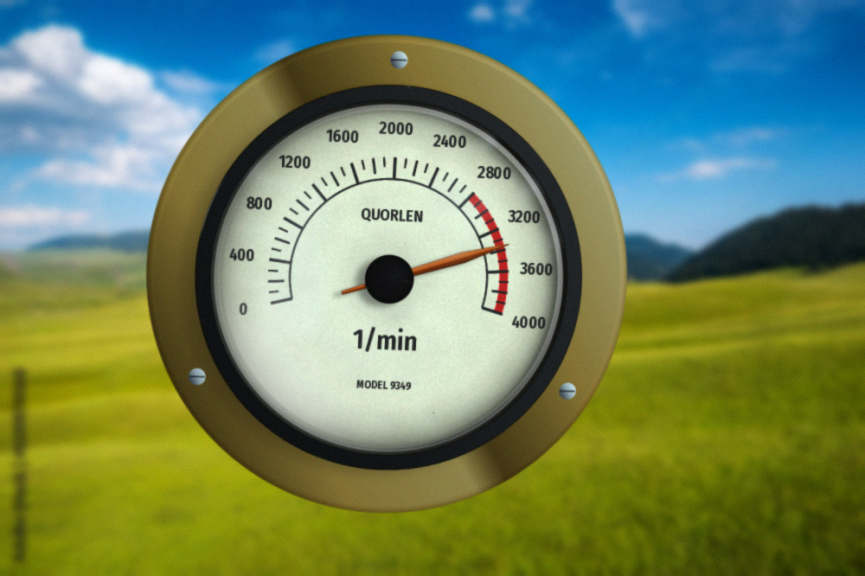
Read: 3350 rpm
